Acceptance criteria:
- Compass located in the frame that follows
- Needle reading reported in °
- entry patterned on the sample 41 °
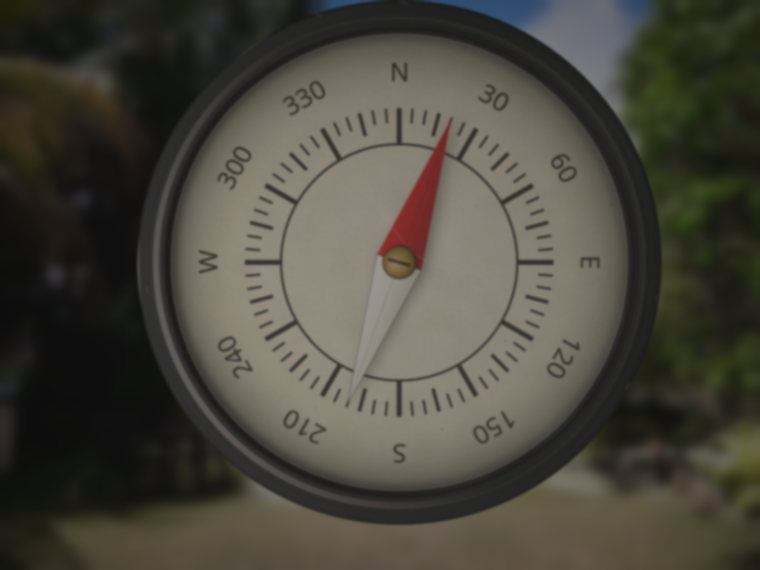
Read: 20 °
